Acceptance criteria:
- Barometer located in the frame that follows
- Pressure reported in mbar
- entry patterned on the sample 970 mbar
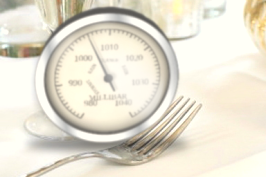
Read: 1005 mbar
